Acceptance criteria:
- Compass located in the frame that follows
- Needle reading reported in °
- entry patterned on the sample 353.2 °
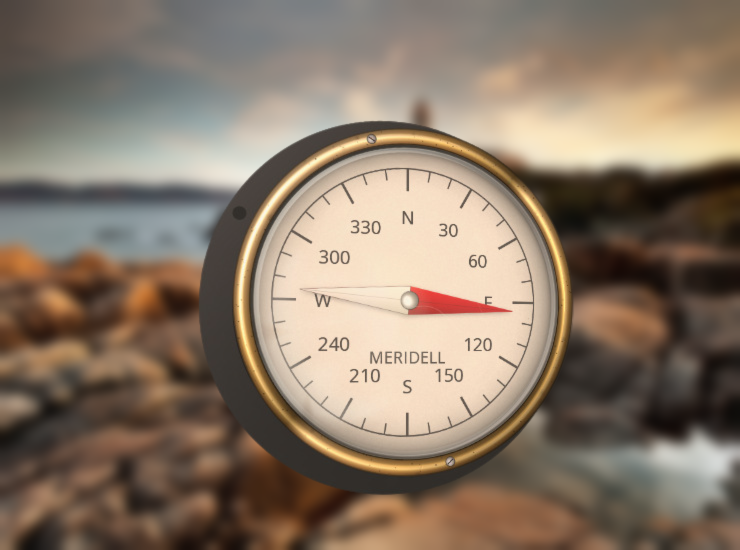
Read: 95 °
